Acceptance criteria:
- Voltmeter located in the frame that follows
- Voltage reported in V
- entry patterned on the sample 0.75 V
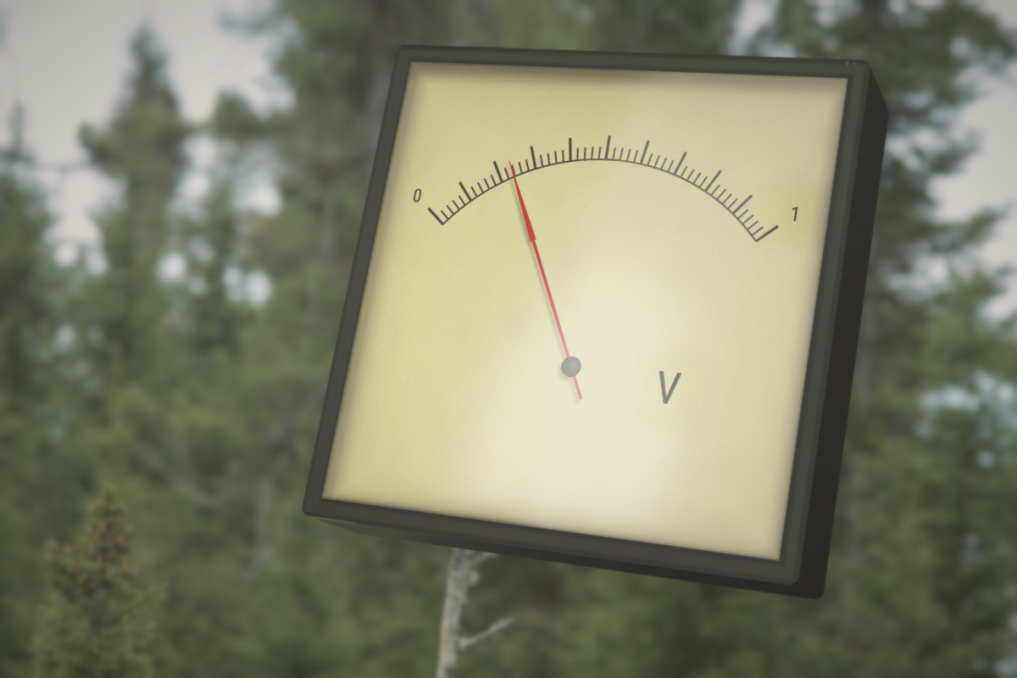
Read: 0.24 V
